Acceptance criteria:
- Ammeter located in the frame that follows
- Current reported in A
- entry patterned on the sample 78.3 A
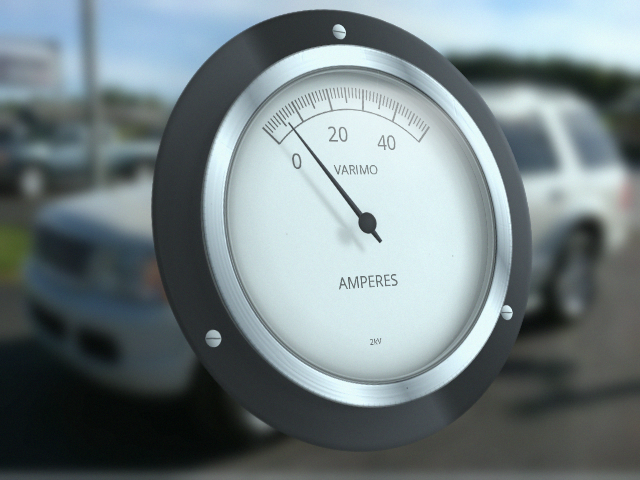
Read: 5 A
